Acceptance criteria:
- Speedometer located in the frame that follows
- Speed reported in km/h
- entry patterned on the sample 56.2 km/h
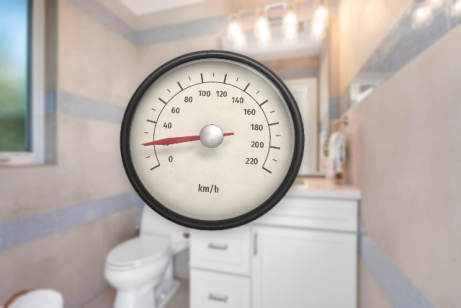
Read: 20 km/h
